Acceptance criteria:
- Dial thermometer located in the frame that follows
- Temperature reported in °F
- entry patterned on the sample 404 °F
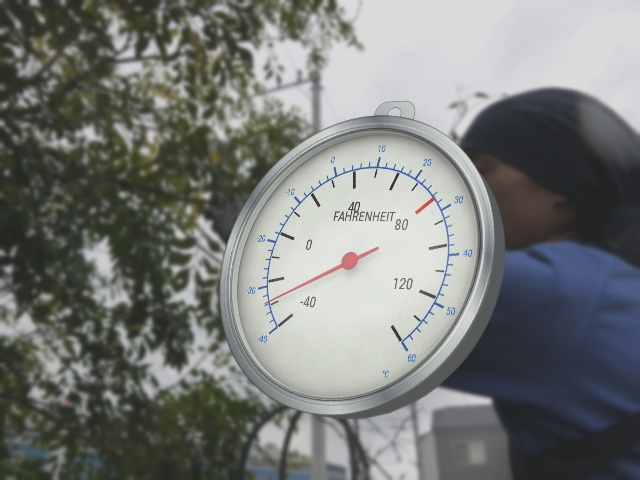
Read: -30 °F
